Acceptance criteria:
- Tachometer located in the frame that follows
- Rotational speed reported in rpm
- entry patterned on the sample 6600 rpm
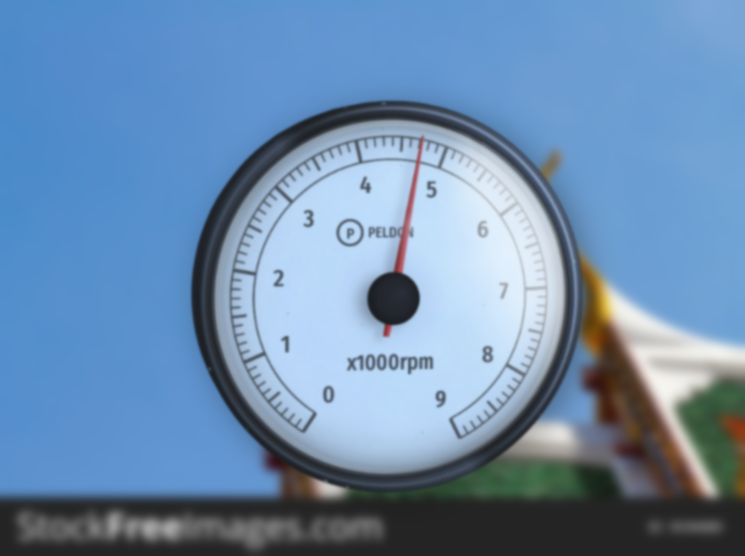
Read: 4700 rpm
